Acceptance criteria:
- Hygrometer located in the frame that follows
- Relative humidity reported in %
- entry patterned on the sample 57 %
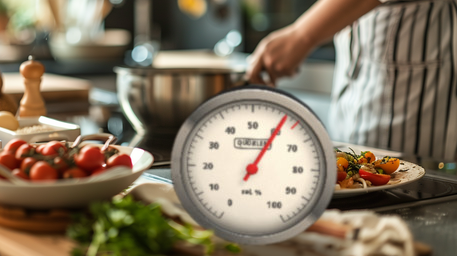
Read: 60 %
